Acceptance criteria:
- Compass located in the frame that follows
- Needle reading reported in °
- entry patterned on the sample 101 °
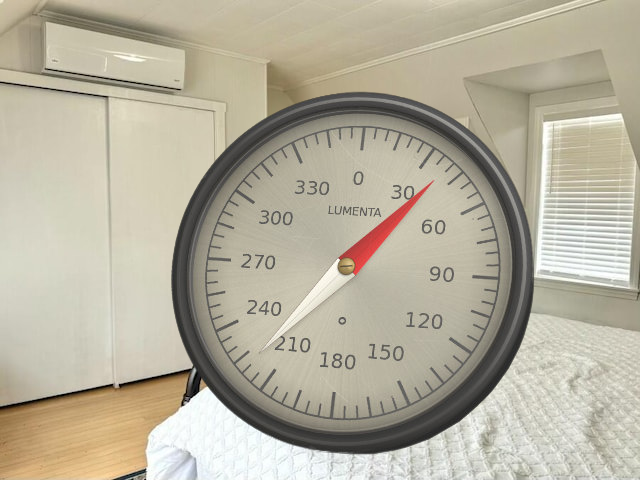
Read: 40 °
